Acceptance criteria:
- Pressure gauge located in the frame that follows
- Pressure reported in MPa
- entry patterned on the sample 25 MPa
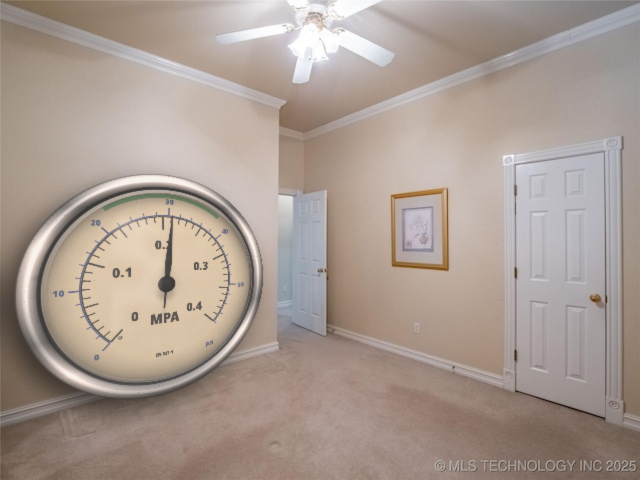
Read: 0.21 MPa
